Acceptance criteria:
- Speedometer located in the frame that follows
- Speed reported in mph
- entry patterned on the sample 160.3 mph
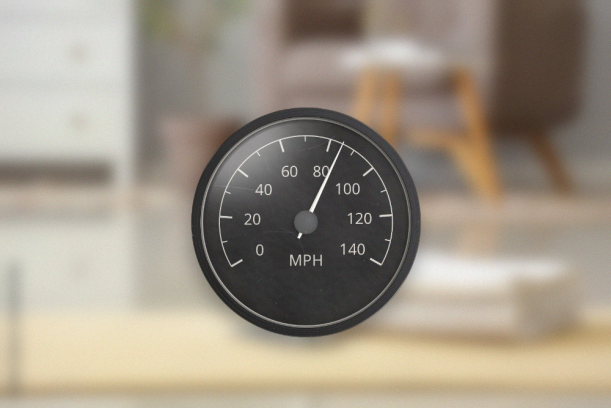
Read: 85 mph
